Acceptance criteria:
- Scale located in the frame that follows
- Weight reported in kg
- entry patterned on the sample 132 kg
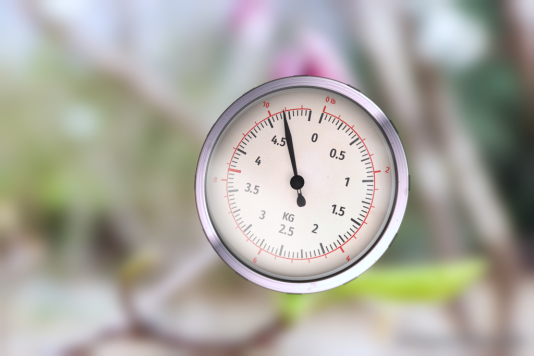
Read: 4.7 kg
